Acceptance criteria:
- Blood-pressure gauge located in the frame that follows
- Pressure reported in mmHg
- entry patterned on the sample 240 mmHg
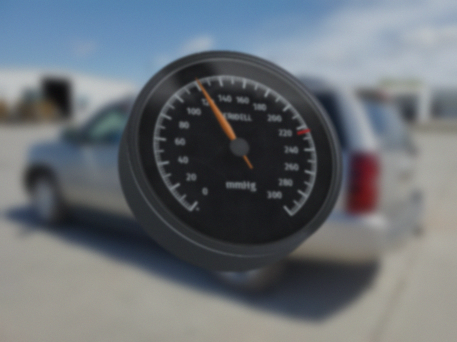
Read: 120 mmHg
